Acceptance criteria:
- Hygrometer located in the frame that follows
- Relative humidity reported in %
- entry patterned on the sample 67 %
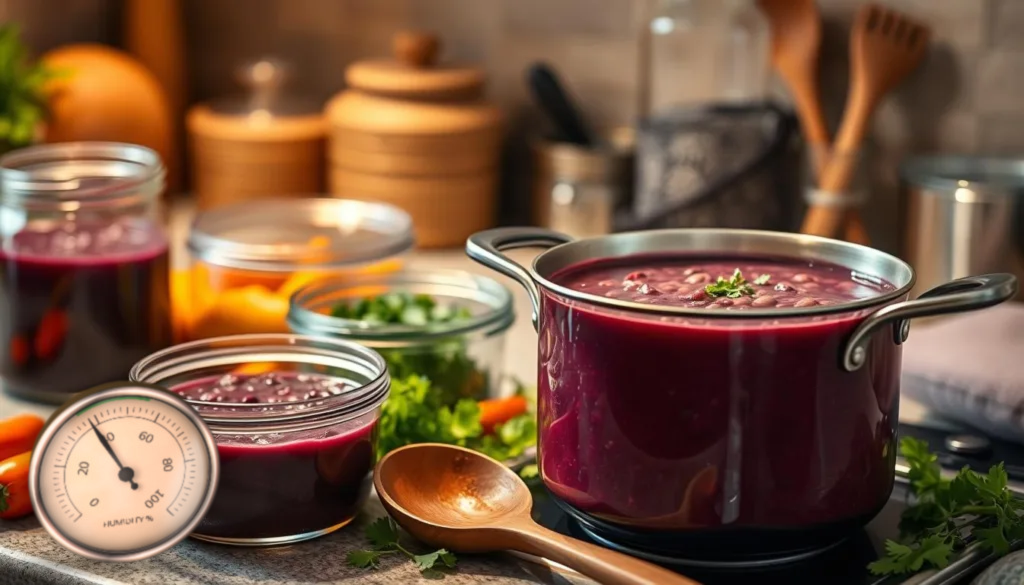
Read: 38 %
